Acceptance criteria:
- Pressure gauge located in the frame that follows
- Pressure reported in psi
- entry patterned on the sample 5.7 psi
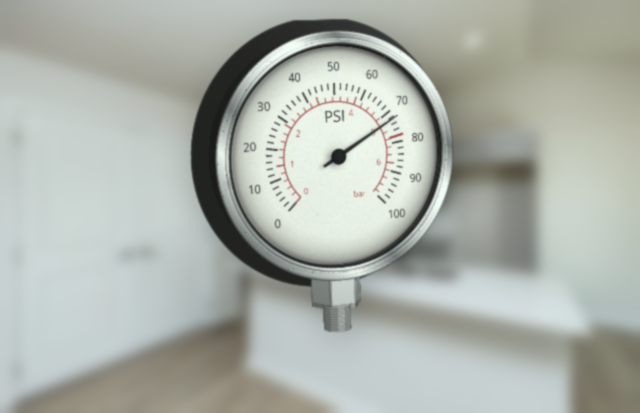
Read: 72 psi
